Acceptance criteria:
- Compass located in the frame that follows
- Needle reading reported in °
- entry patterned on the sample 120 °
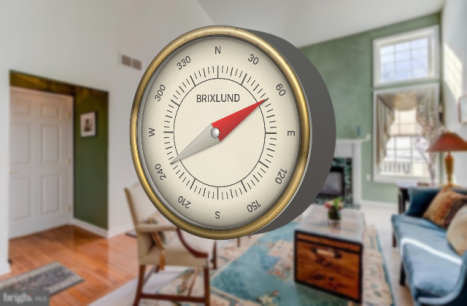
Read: 60 °
